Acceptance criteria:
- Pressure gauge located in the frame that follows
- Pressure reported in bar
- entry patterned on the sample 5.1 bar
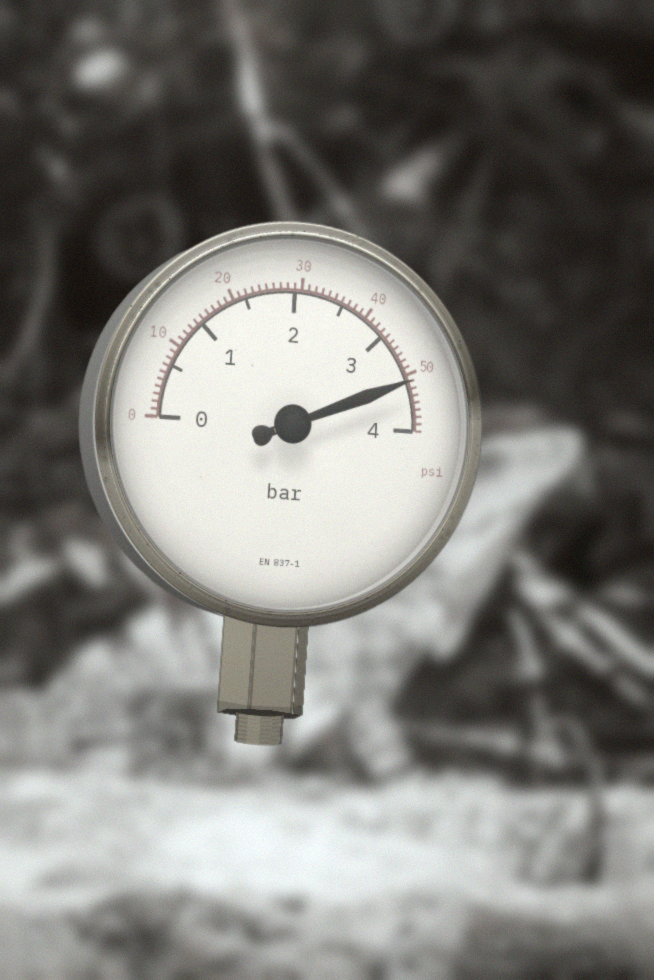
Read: 3.5 bar
